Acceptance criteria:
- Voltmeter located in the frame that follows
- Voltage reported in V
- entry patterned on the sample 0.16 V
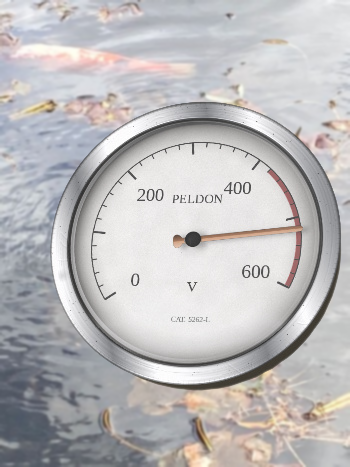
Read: 520 V
